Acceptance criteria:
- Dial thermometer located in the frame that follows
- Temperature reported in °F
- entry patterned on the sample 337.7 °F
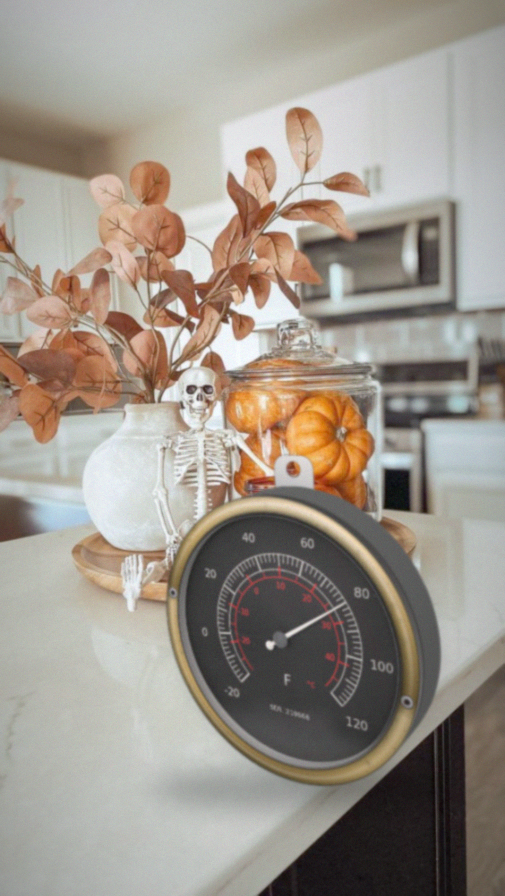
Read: 80 °F
